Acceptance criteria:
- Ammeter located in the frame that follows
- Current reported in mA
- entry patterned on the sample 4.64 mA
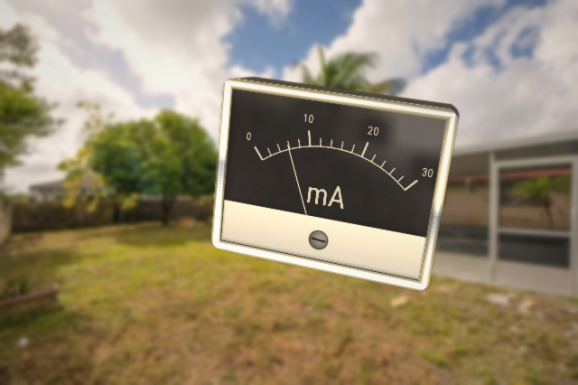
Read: 6 mA
